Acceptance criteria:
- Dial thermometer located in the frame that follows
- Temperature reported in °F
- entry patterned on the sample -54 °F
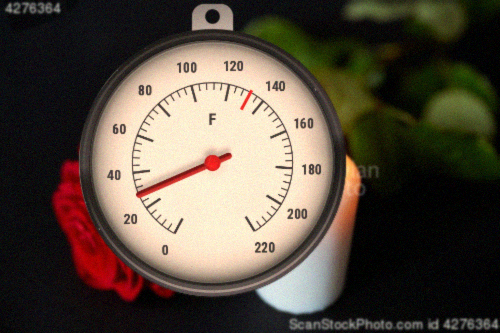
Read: 28 °F
